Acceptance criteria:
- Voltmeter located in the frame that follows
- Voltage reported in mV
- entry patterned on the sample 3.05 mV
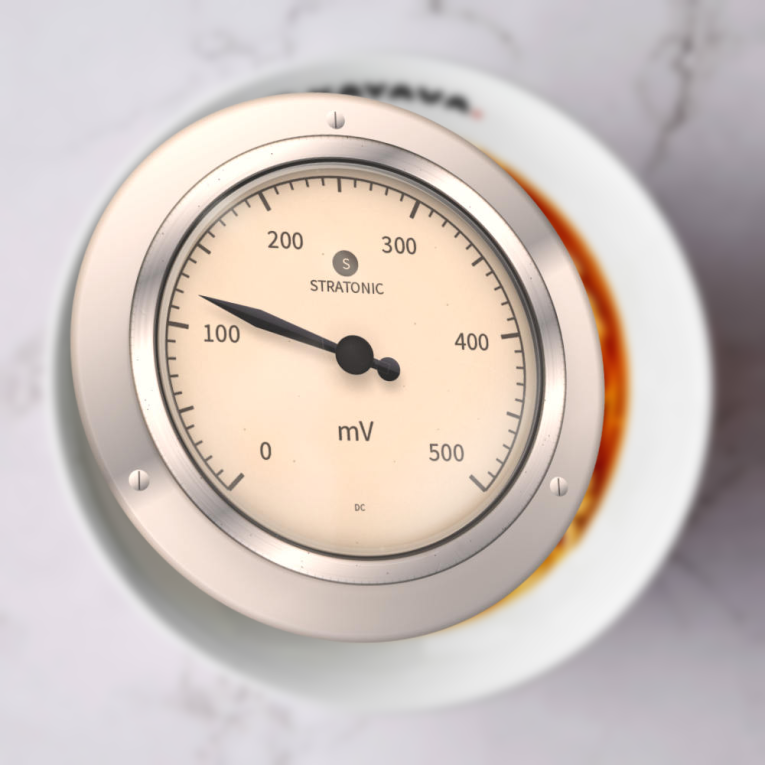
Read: 120 mV
